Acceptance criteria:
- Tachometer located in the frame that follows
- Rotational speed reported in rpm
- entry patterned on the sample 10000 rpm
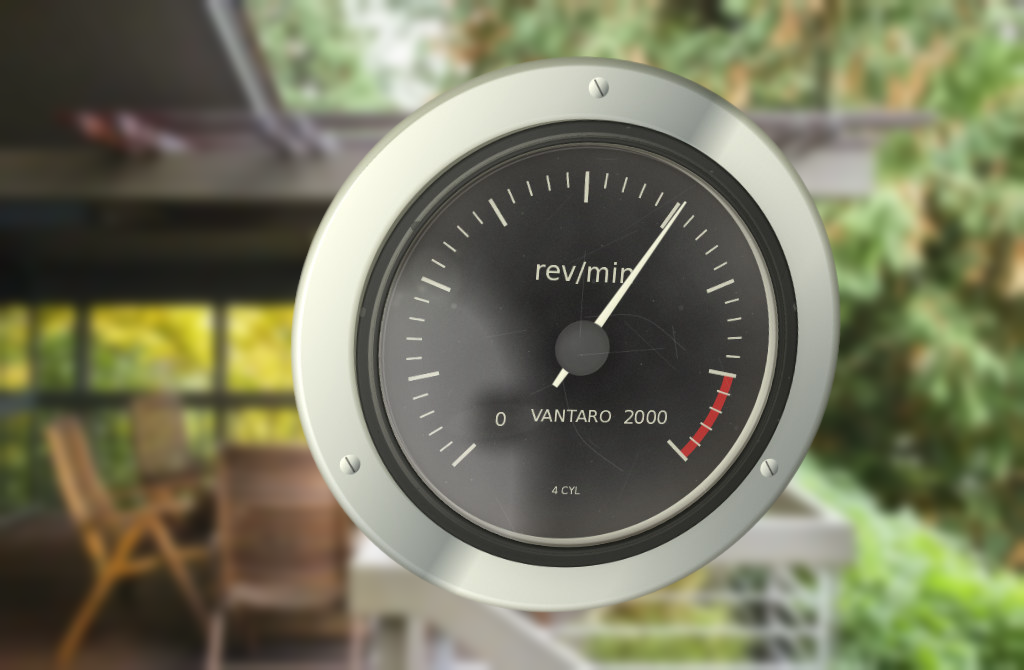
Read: 1250 rpm
